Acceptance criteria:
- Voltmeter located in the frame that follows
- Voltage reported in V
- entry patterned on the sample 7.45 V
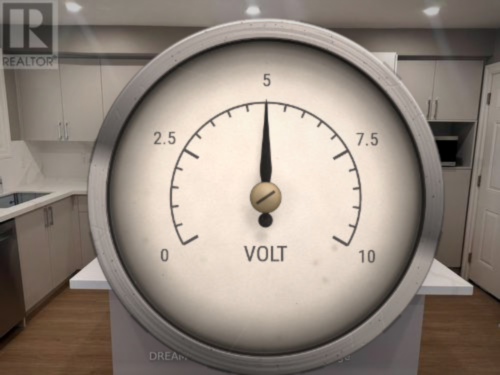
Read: 5 V
